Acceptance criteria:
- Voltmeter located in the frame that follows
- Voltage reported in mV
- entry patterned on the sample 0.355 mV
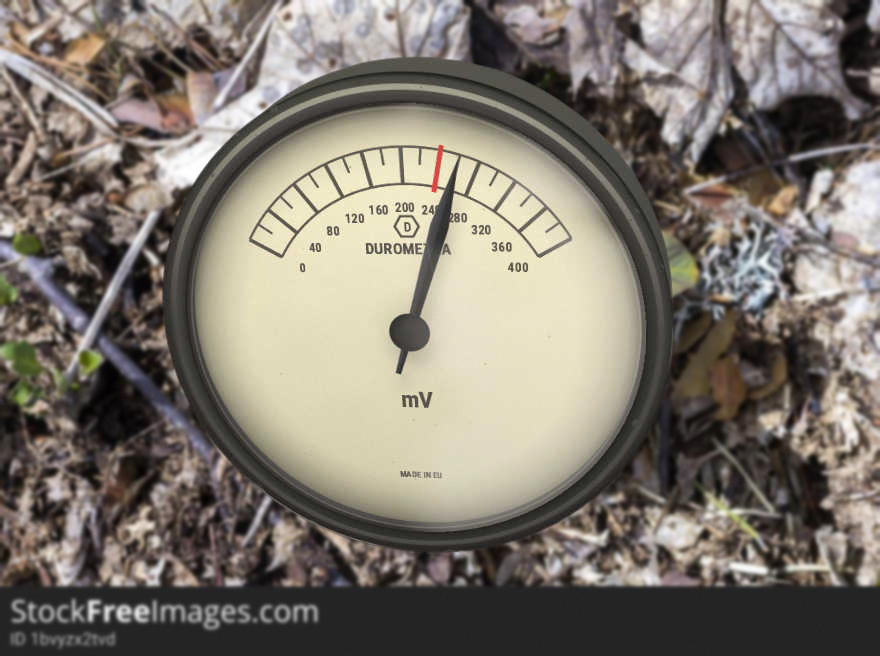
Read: 260 mV
